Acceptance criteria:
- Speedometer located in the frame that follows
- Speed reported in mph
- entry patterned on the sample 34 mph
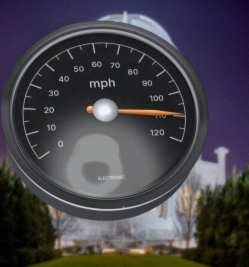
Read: 110 mph
